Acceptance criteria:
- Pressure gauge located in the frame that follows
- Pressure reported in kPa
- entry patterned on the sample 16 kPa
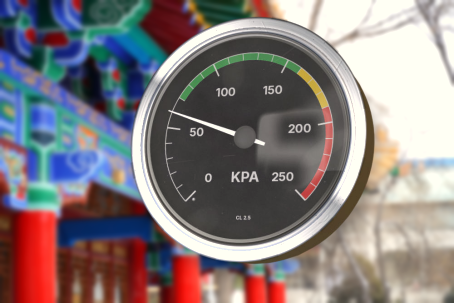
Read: 60 kPa
